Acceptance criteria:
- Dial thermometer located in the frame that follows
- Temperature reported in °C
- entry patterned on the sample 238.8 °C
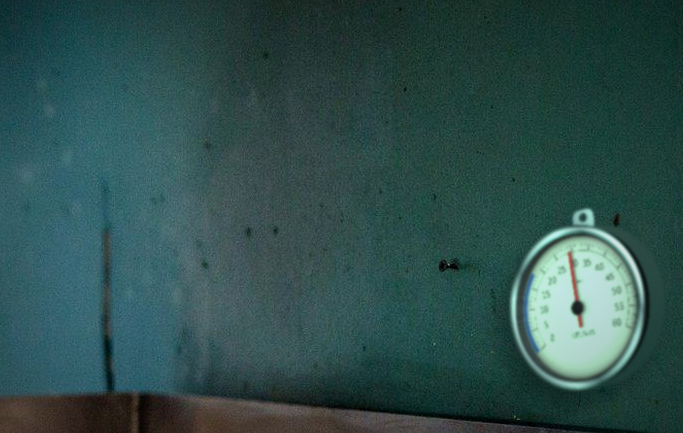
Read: 30 °C
